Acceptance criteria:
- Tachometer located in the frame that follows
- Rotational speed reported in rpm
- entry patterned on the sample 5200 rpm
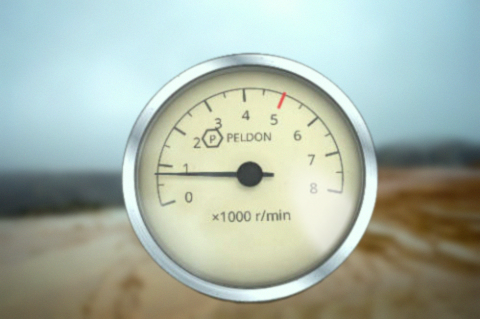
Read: 750 rpm
